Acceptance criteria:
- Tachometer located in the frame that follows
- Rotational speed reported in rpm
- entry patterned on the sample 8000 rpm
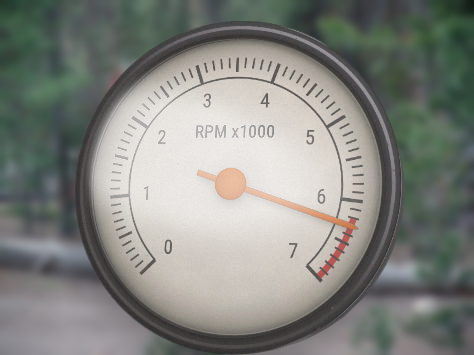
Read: 6300 rpm
